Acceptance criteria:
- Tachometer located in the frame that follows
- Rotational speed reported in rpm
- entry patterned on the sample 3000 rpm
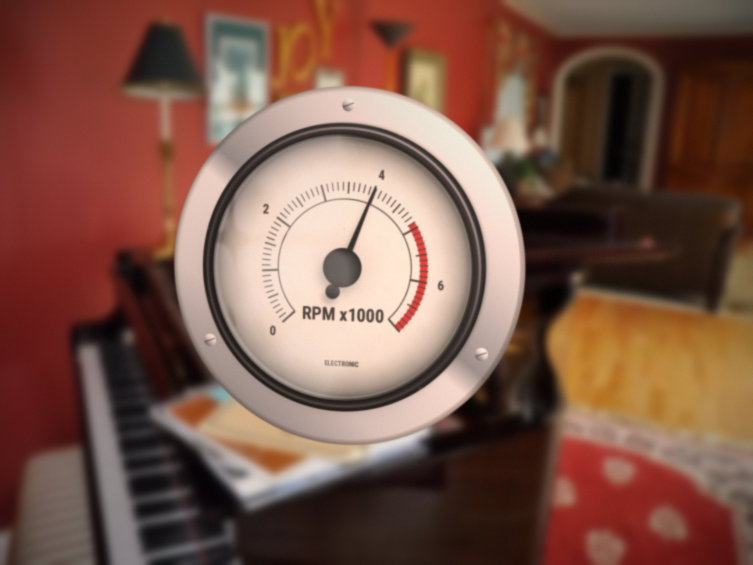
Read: 4000 rpm
